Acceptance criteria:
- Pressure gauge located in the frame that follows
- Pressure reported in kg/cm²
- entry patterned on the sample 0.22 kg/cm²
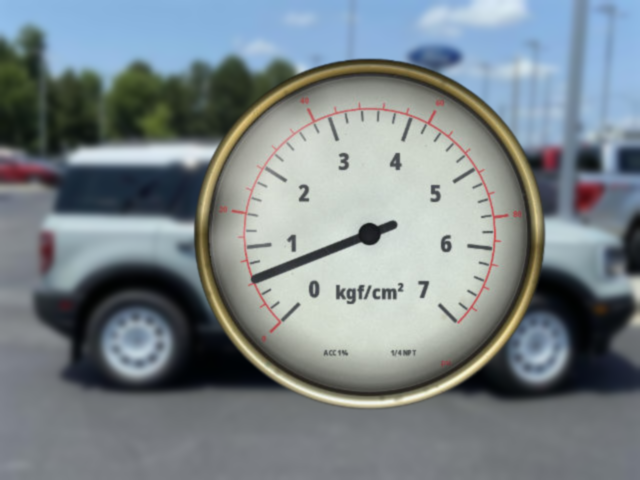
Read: 0.6 kg/cm²
